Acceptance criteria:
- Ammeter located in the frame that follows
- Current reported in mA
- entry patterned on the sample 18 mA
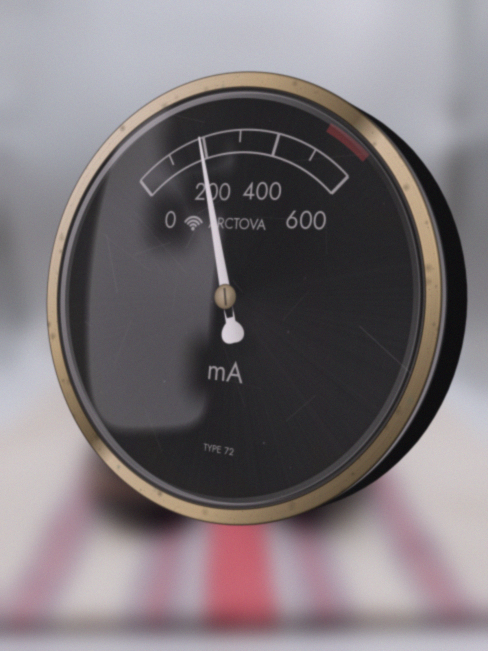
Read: 200 mA
